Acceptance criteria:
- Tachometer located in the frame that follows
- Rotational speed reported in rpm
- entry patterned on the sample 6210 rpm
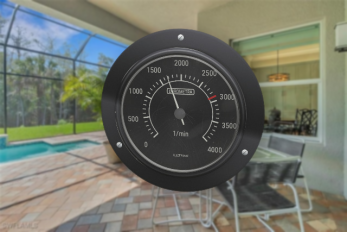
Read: 1700 rpm
